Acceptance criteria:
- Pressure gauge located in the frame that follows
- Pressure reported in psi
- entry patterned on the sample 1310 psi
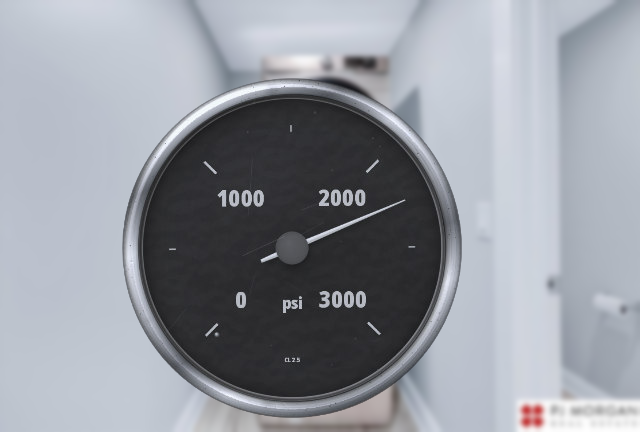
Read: 2250 psi
